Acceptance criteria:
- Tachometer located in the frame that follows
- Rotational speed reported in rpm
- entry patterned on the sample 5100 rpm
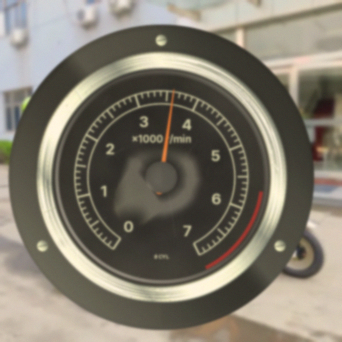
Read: 3600 rpm
